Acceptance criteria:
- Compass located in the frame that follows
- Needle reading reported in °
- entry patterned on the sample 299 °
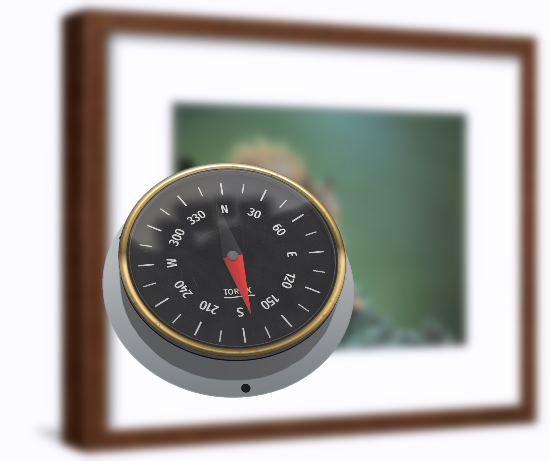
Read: 172.5 °
